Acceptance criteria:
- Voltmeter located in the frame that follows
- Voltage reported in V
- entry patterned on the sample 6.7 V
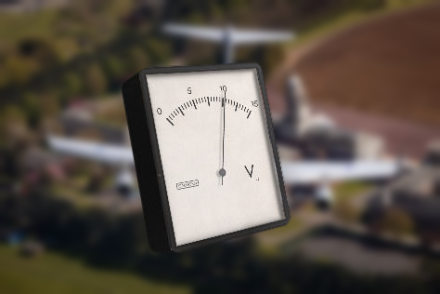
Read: 10 V
